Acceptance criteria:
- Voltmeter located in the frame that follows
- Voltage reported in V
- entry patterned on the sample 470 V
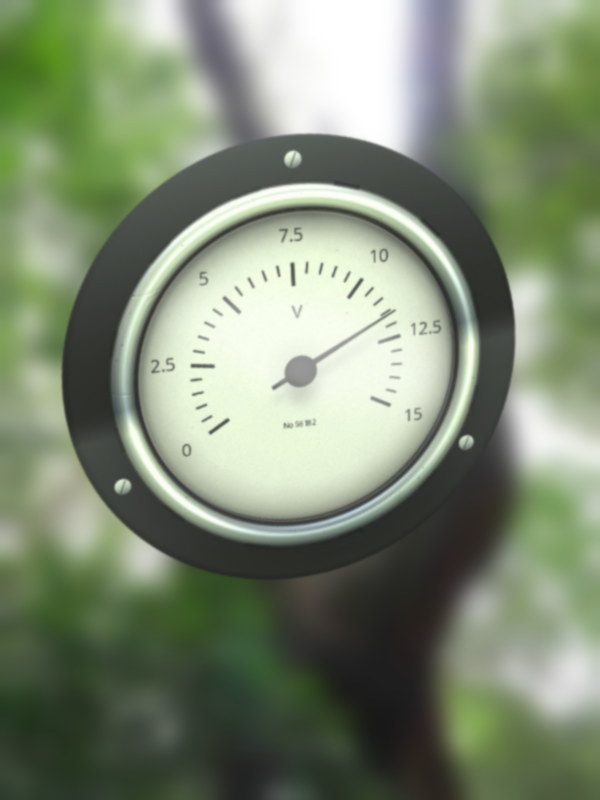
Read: 11.5 V
